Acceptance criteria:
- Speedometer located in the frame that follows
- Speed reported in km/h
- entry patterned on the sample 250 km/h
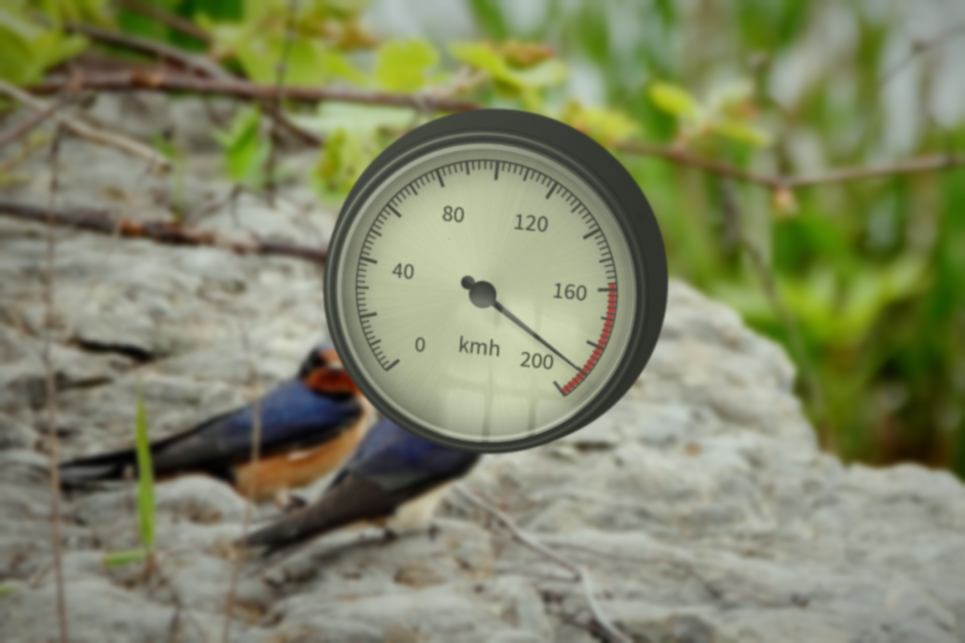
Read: 190 km/h
